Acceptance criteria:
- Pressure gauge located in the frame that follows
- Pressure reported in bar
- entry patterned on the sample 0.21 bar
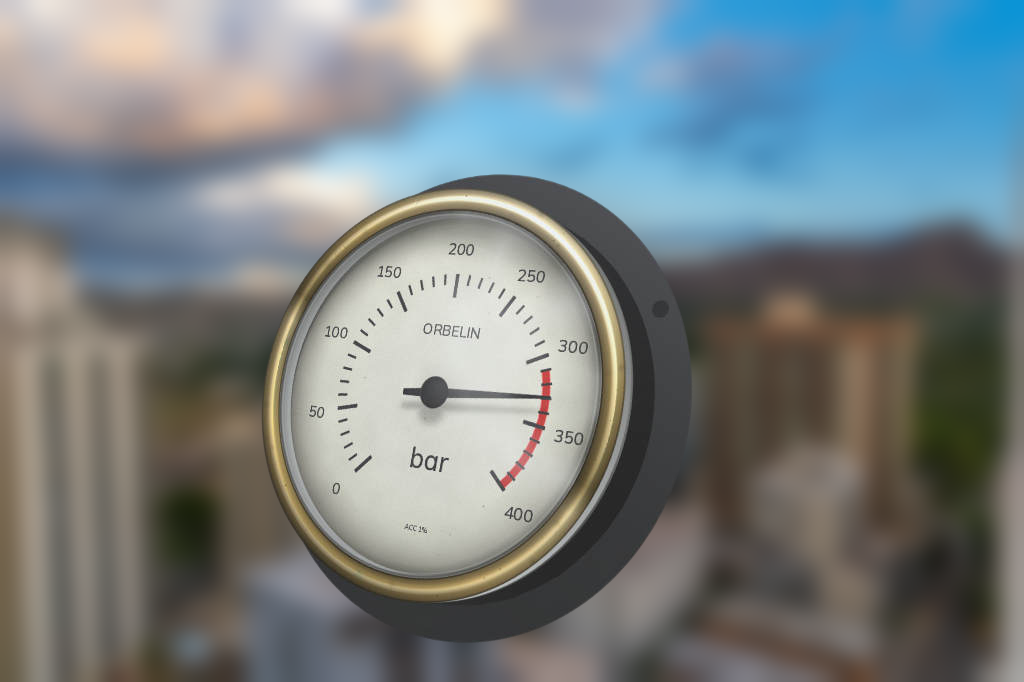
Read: 330 bar
